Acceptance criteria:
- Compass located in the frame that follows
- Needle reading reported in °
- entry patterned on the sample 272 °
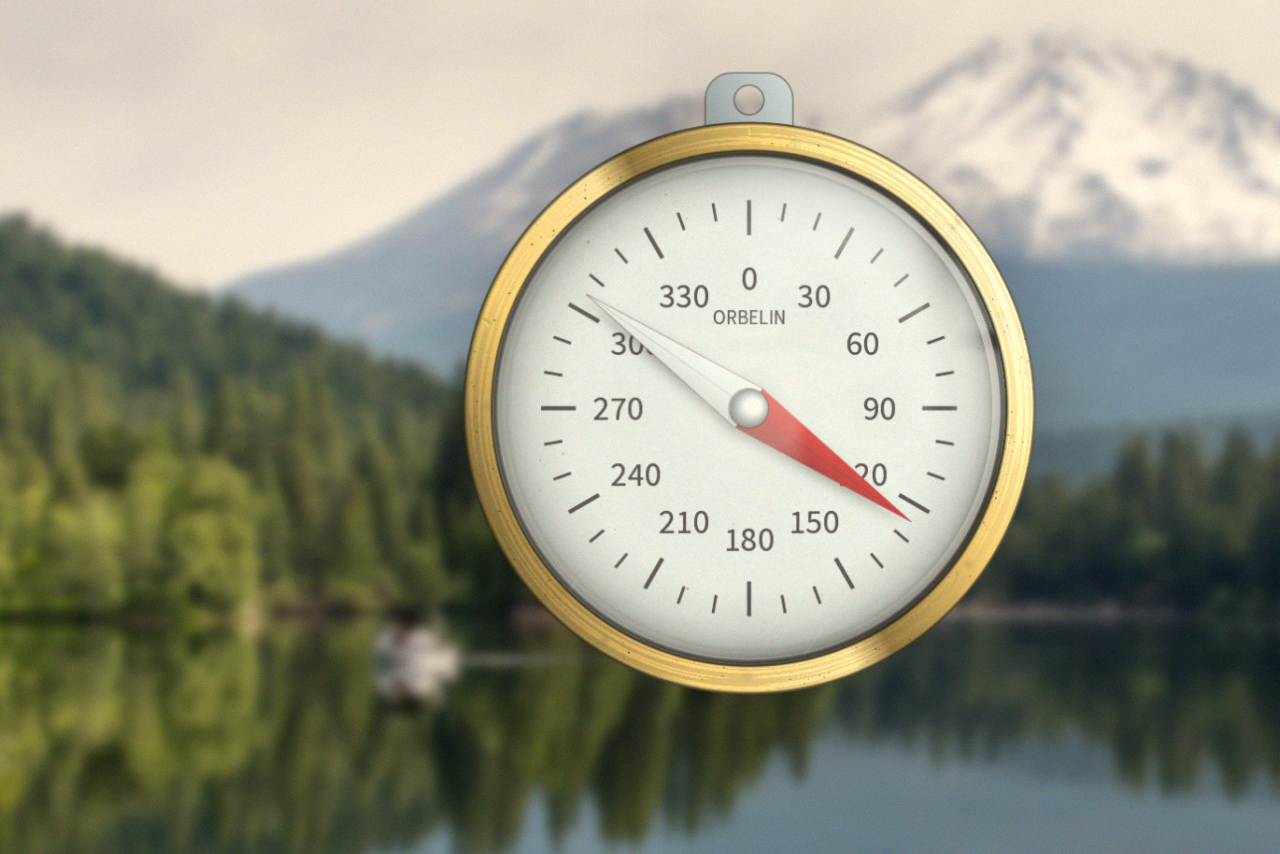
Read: 125 °
